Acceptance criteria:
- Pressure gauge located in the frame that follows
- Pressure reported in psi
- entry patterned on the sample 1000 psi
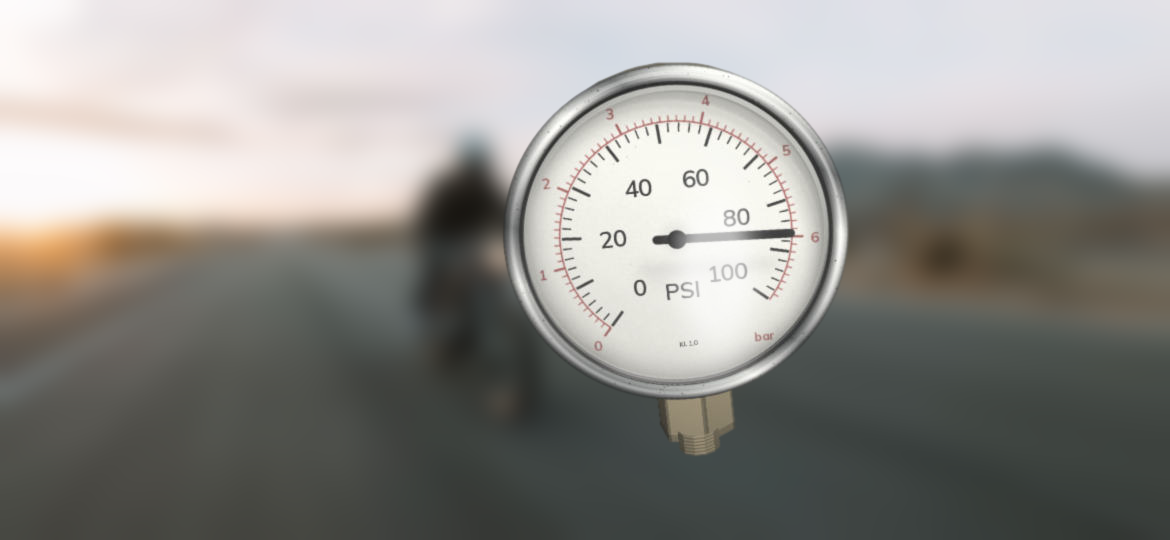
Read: 86 psi
